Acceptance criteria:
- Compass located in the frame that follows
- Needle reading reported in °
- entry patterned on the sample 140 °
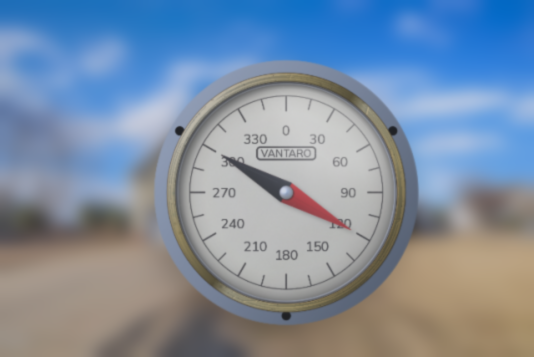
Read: 120 °
